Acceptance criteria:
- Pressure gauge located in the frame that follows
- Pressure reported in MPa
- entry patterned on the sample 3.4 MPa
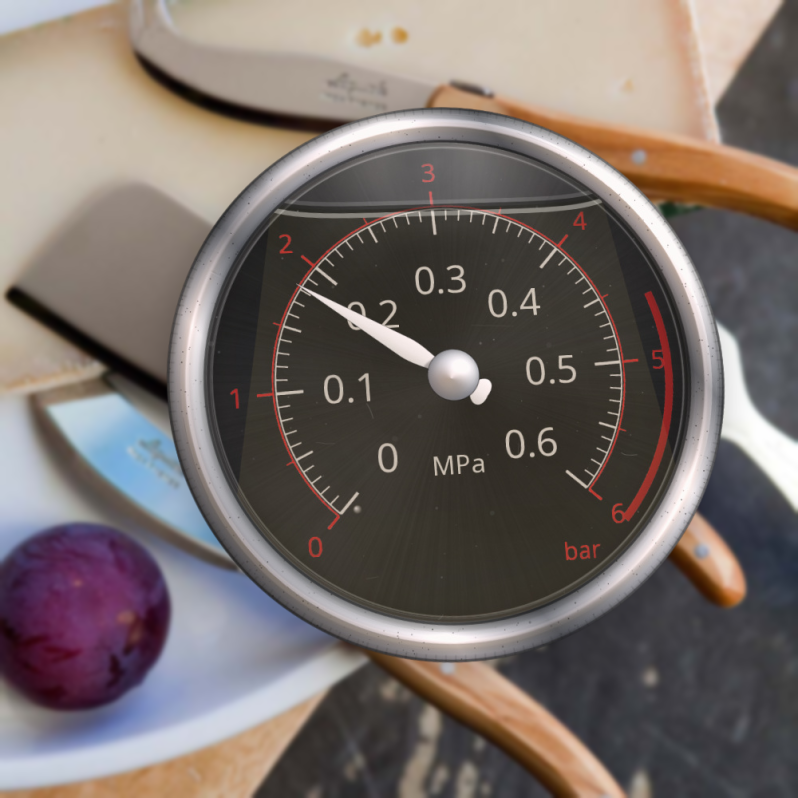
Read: 0.18 MPa
